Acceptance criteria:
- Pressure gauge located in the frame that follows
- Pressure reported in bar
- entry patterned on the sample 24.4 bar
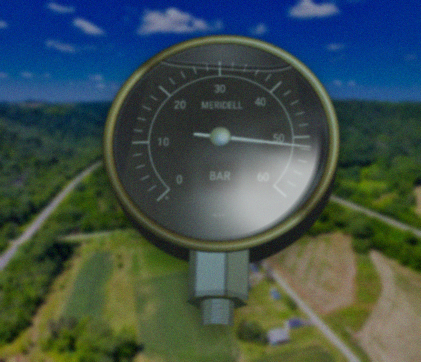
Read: 52 bar
